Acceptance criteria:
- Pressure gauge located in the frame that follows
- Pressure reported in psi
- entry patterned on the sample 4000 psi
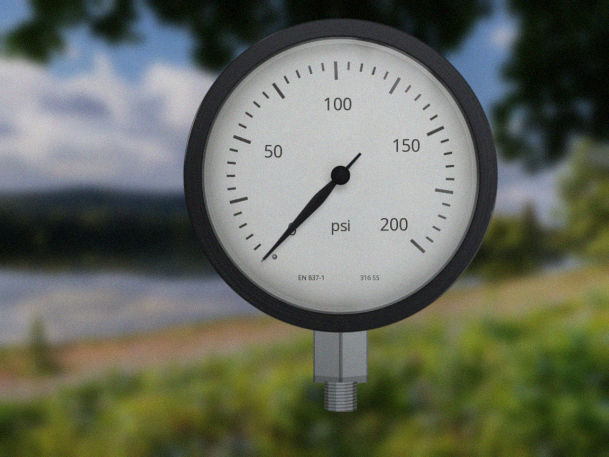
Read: 0 psi
